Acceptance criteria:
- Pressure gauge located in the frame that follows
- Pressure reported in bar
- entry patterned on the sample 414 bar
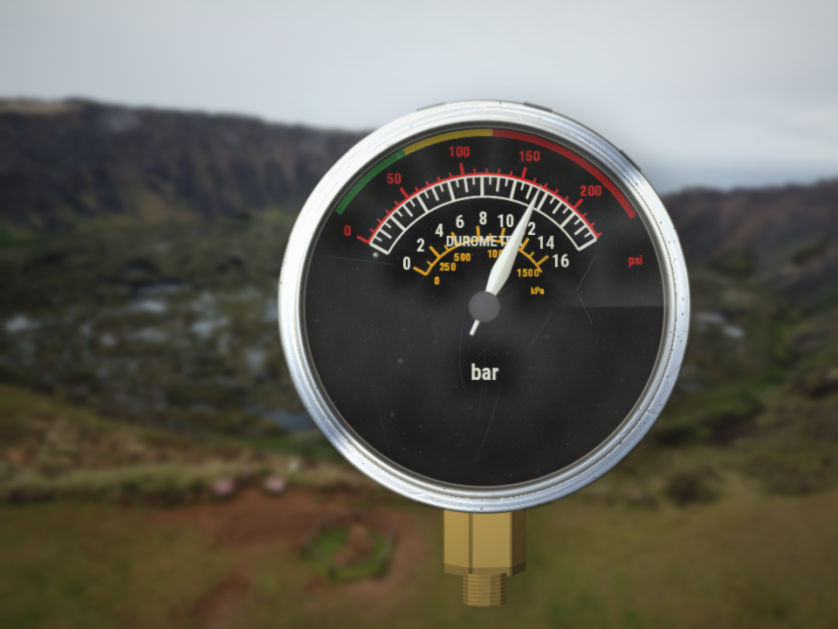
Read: 11.5 bar
